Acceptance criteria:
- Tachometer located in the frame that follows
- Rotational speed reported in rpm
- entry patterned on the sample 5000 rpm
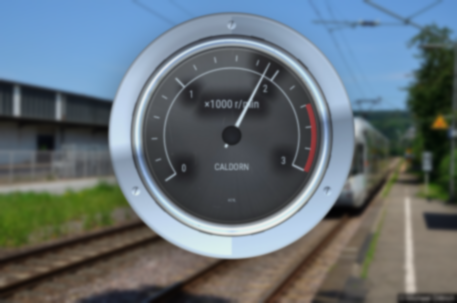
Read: 1900 rpm
